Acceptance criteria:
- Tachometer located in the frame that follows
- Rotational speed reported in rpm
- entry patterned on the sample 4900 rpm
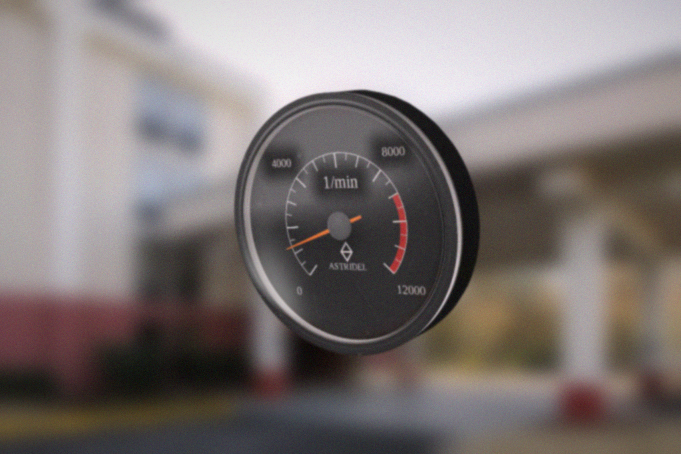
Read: 1250 rpm
